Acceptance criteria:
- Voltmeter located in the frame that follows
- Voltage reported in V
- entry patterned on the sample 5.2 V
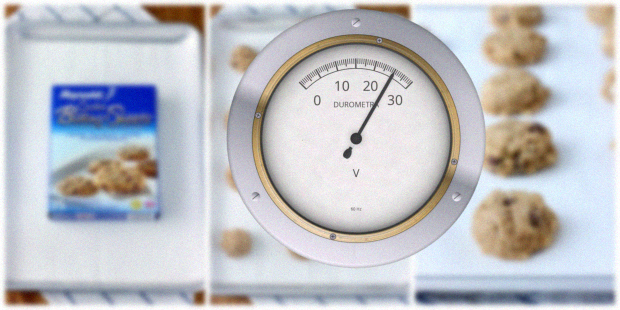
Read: 25 V
